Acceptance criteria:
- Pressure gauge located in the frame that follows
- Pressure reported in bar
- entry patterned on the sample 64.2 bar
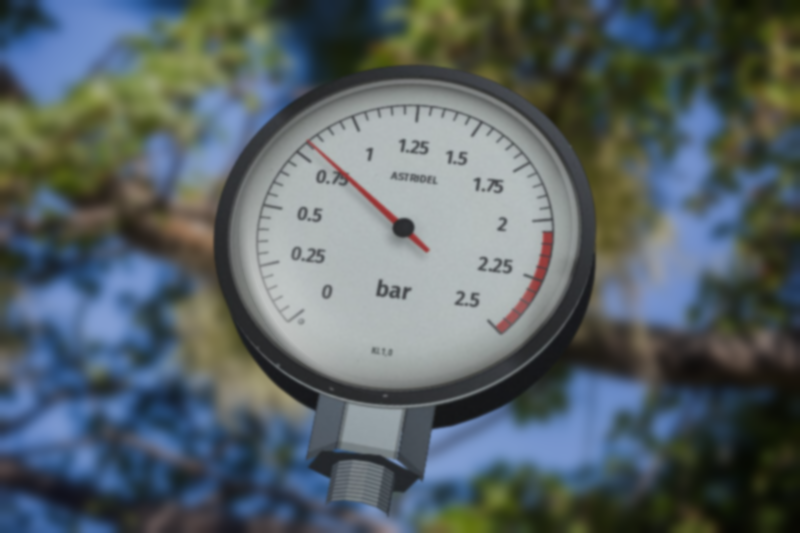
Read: 0.8 bar
